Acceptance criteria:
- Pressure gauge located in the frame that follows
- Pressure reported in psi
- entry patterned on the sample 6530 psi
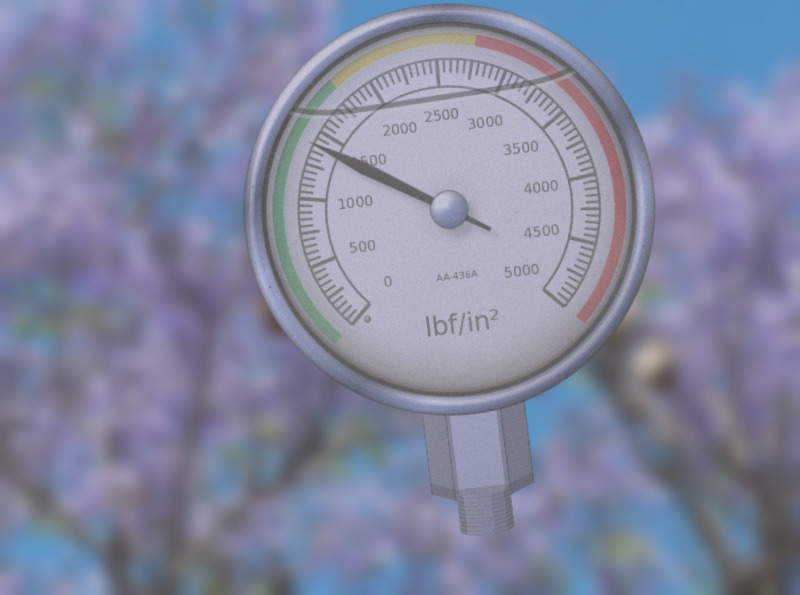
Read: 1400 psi
